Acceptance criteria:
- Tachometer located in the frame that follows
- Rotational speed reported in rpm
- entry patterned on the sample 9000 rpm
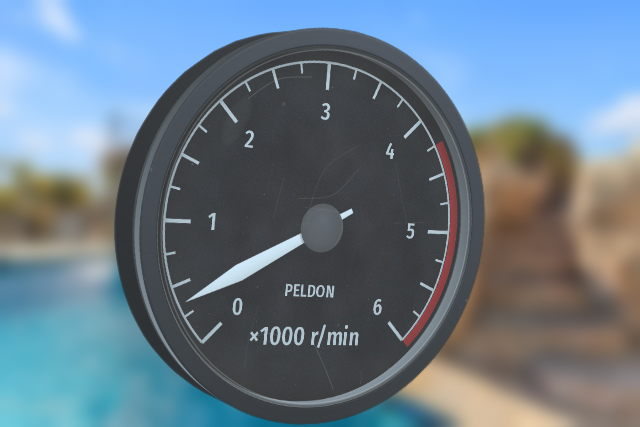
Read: 375 rpm
